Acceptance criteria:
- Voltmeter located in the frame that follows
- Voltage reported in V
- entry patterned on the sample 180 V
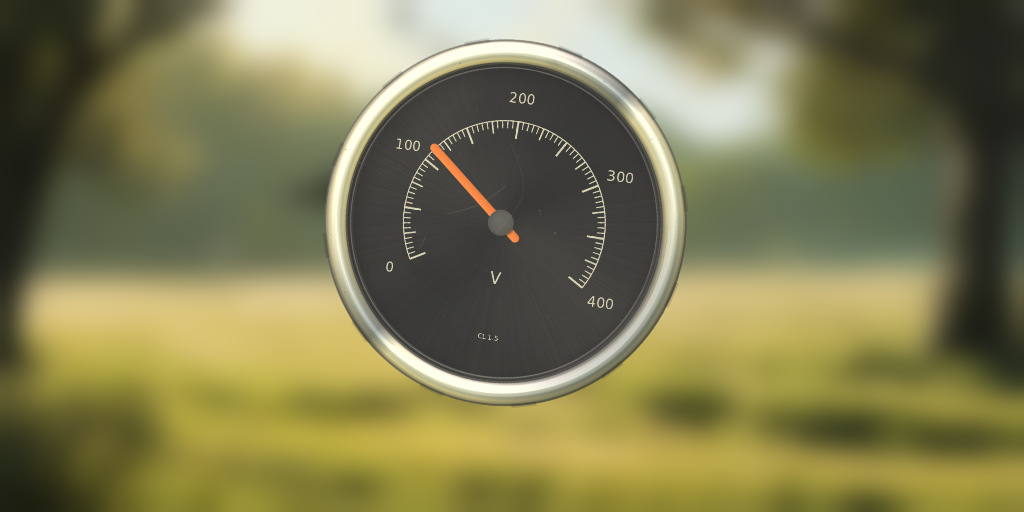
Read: 115 V
